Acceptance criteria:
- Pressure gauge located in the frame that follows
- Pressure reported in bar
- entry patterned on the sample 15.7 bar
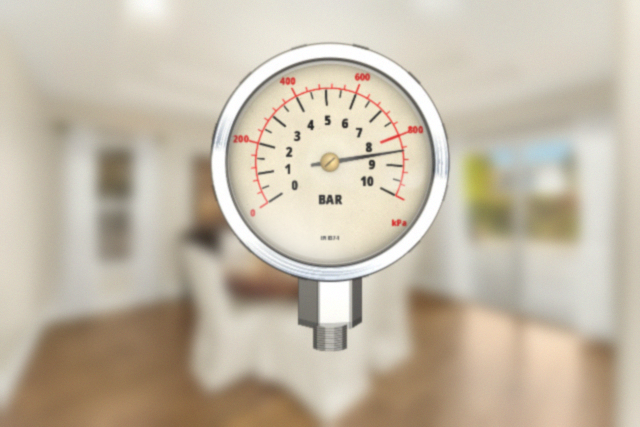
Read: 8.5 bar
